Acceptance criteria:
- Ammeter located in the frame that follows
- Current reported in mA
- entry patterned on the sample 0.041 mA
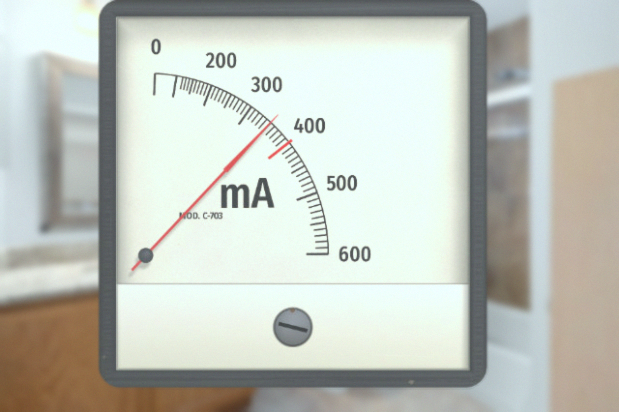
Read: 350 mA
